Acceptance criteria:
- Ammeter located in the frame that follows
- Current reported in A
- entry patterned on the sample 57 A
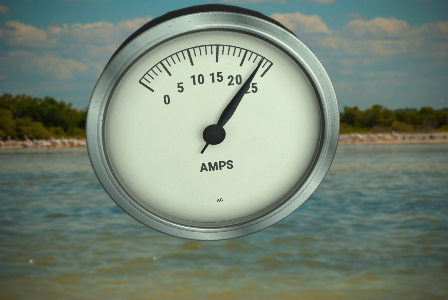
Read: 23 A
